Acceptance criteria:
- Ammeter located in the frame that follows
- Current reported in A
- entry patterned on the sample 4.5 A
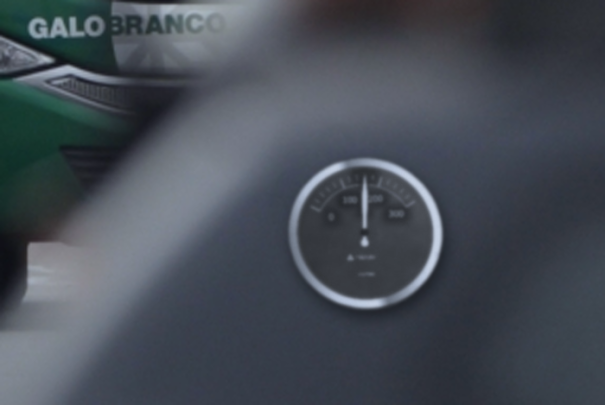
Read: 160 A
